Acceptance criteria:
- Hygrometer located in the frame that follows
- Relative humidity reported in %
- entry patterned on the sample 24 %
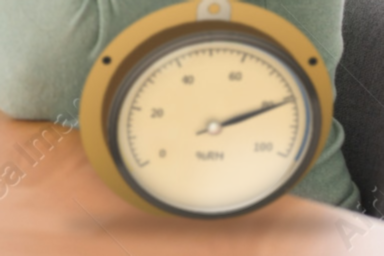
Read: 80 %
